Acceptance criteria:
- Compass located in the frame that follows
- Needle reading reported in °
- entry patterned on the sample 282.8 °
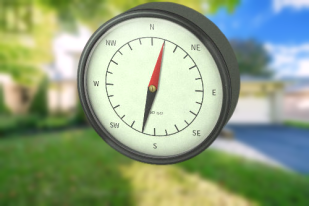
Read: 15 °
